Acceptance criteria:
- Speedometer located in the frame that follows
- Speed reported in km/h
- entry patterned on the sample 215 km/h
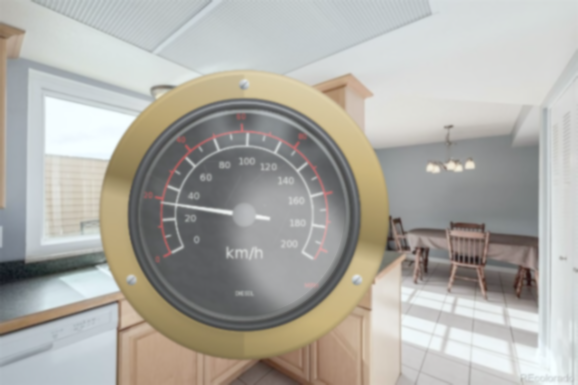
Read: 30 km/h
